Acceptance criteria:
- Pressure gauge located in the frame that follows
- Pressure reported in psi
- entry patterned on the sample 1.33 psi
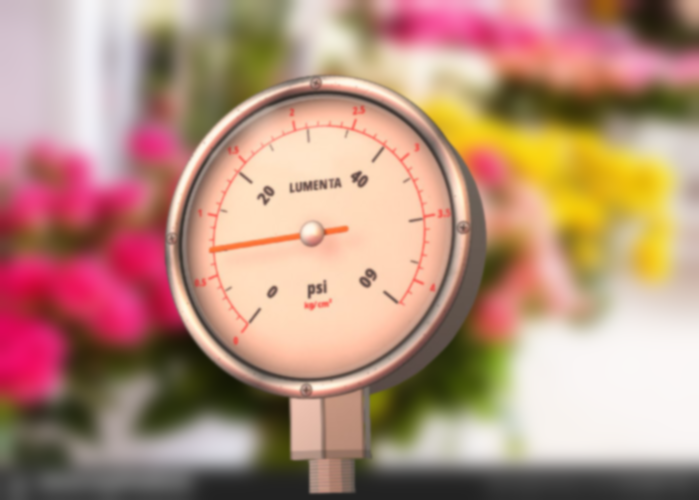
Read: 10 psi
